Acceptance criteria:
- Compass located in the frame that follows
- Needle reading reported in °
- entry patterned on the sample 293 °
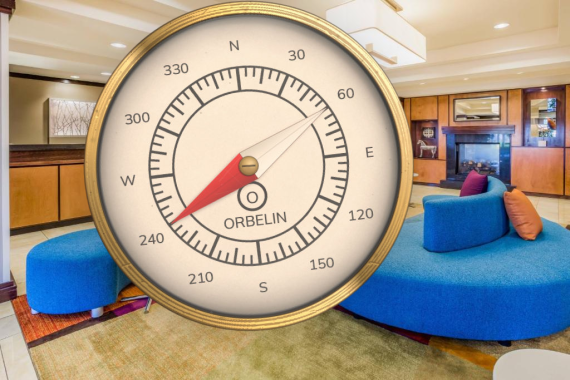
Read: 240 °
